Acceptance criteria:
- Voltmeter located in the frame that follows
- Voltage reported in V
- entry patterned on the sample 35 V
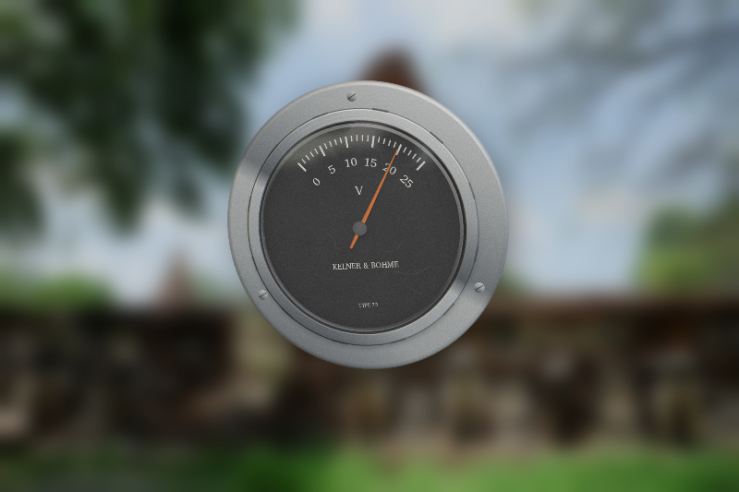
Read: 20 V
